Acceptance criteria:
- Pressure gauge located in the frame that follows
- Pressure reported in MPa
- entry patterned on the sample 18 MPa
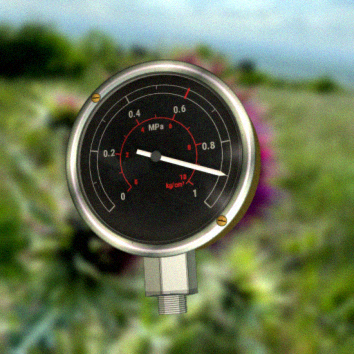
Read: 0.9 MPa
